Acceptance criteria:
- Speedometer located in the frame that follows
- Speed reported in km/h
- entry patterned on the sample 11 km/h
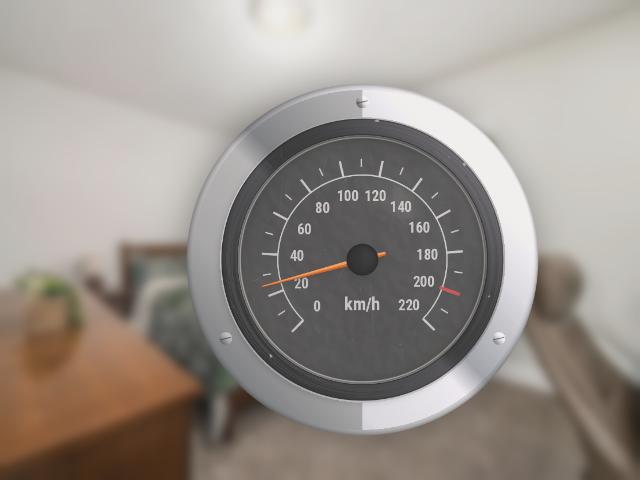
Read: 25 km/h
